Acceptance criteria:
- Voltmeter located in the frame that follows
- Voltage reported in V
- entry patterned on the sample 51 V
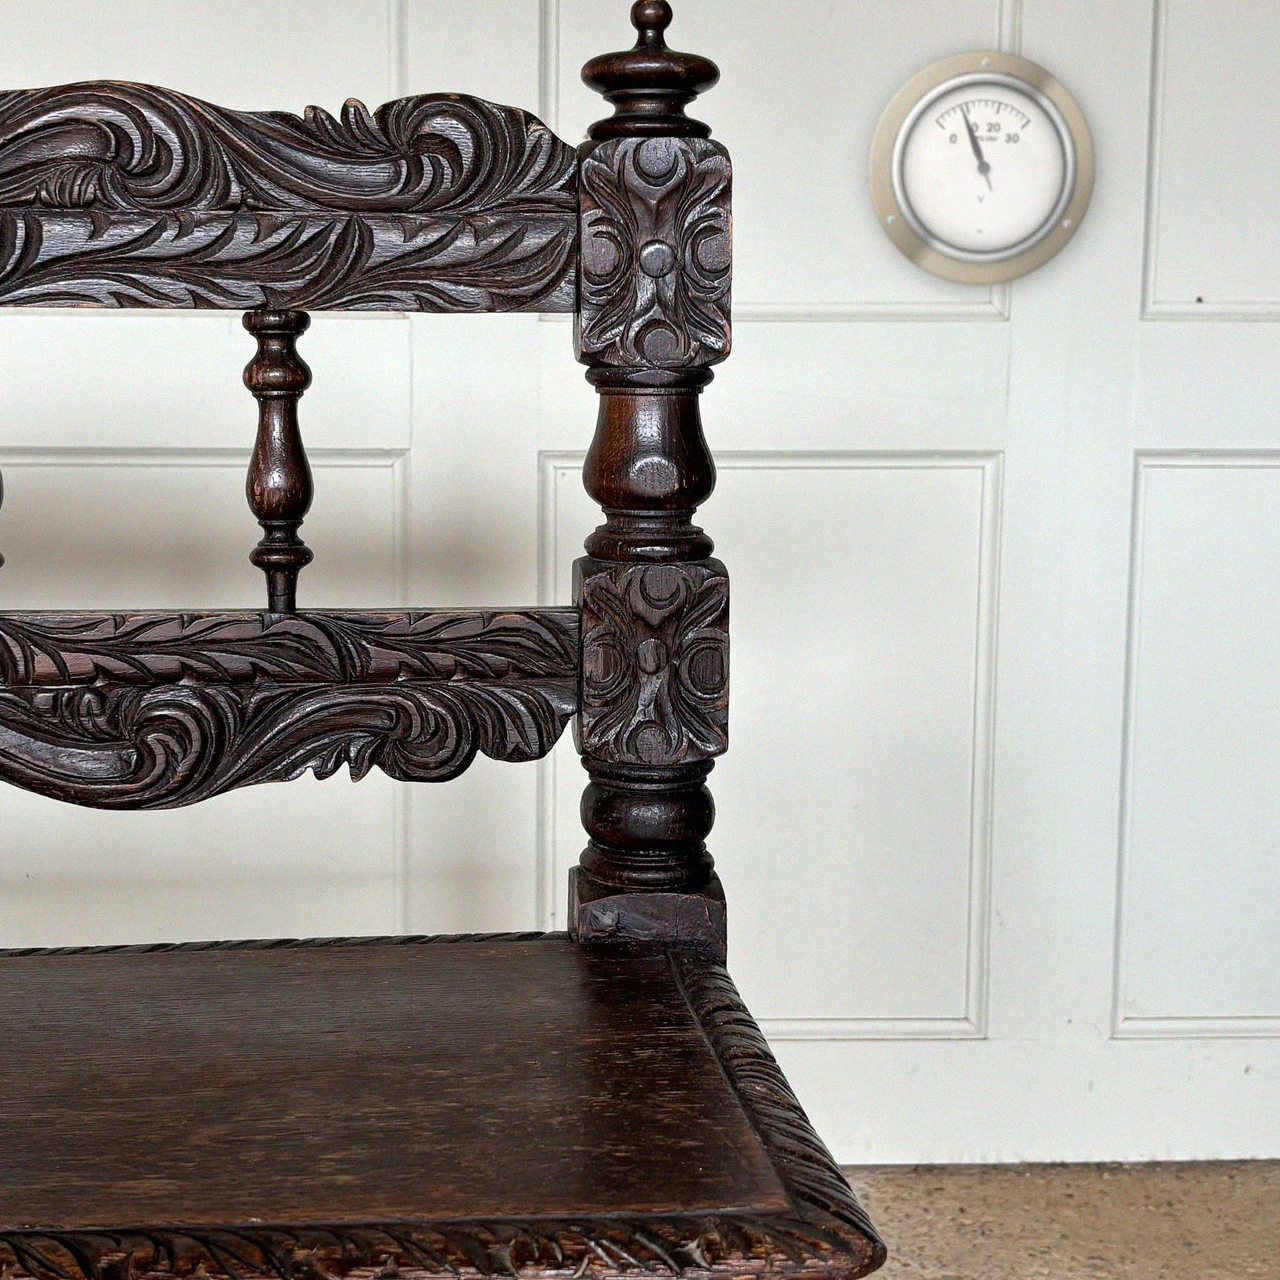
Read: 8 V
